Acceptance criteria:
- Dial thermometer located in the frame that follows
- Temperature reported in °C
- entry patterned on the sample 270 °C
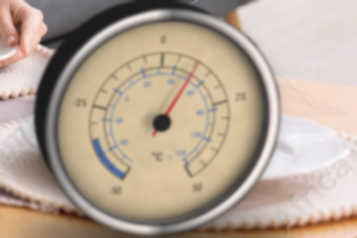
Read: 10 °C
